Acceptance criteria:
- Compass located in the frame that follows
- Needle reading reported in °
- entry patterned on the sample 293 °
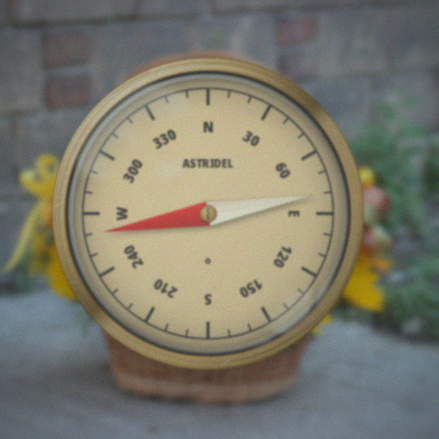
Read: 260 °
